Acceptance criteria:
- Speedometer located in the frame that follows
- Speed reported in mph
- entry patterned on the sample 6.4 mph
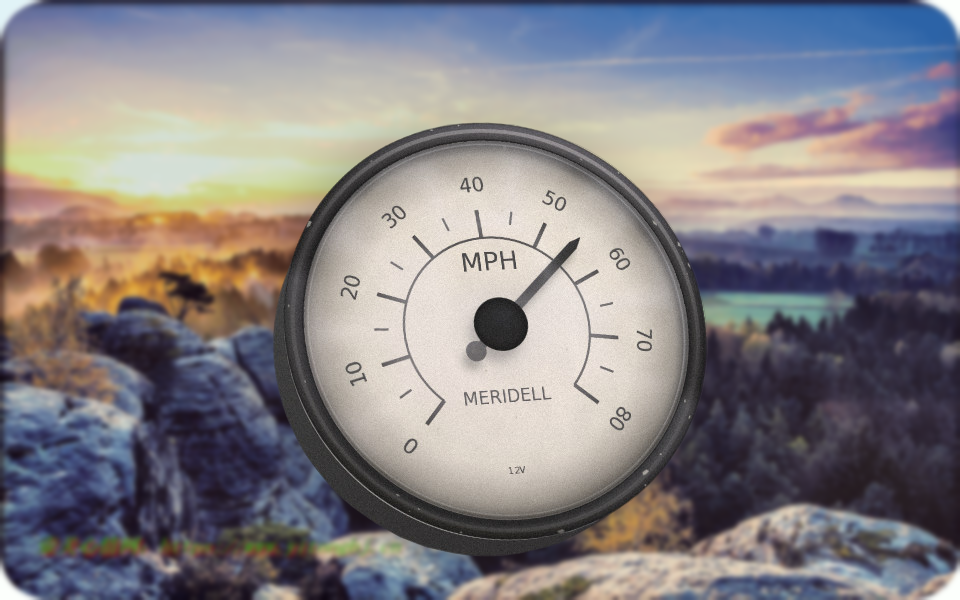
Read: 55 mph
